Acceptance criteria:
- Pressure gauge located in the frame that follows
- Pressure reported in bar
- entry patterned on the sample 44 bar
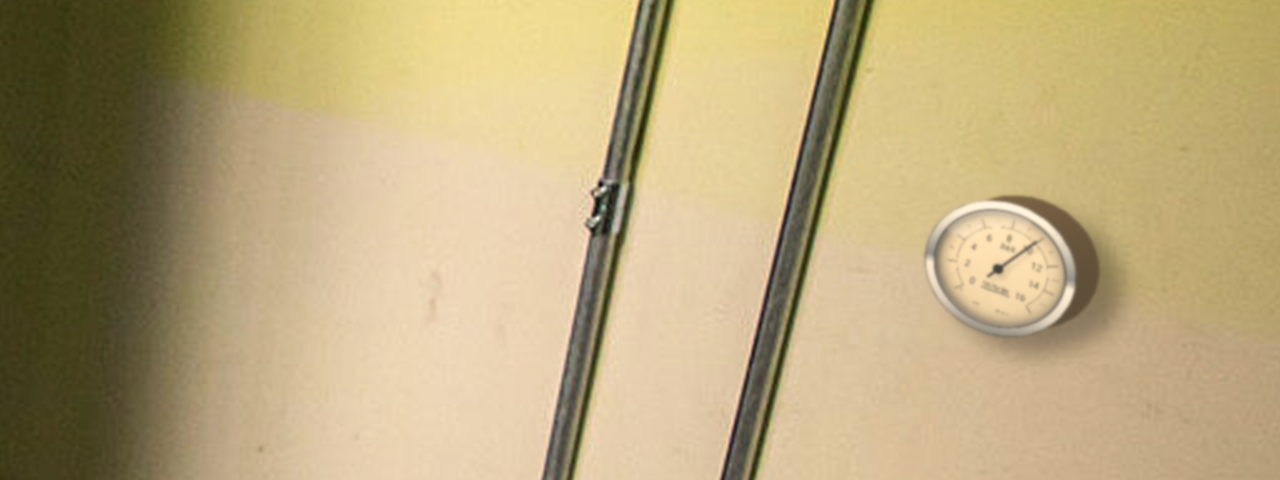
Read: 10 bar
